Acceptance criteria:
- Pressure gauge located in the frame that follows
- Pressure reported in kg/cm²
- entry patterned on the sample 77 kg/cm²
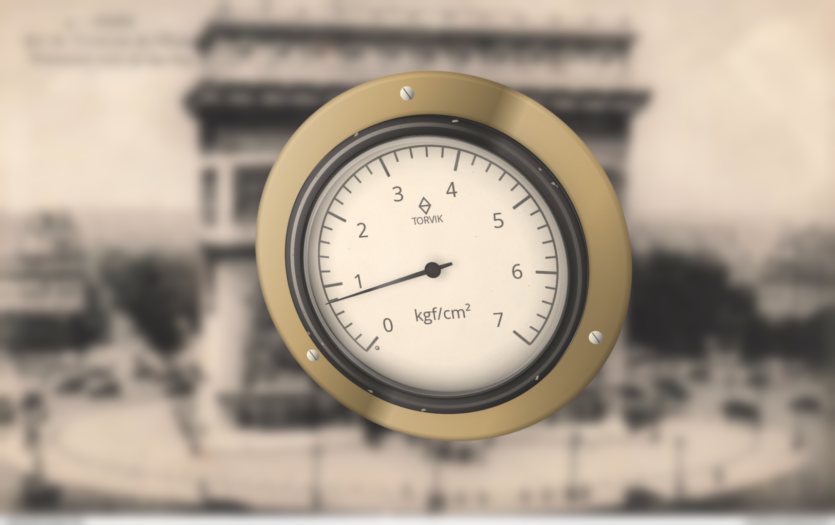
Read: 0.8 kg/cm²
